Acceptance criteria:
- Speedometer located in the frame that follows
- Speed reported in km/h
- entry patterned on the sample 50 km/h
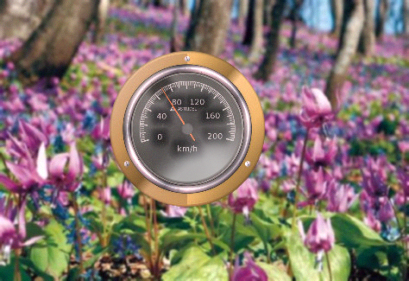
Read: 70 km/h
